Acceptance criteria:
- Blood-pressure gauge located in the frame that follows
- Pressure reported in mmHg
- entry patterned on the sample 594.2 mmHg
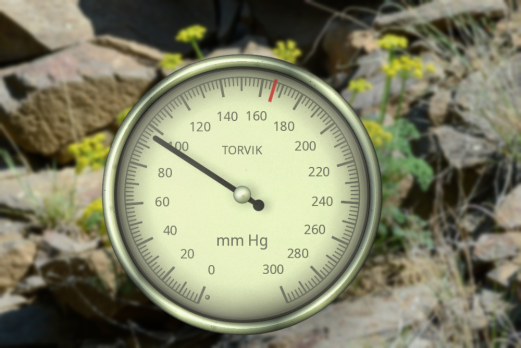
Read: 96 mmHg
